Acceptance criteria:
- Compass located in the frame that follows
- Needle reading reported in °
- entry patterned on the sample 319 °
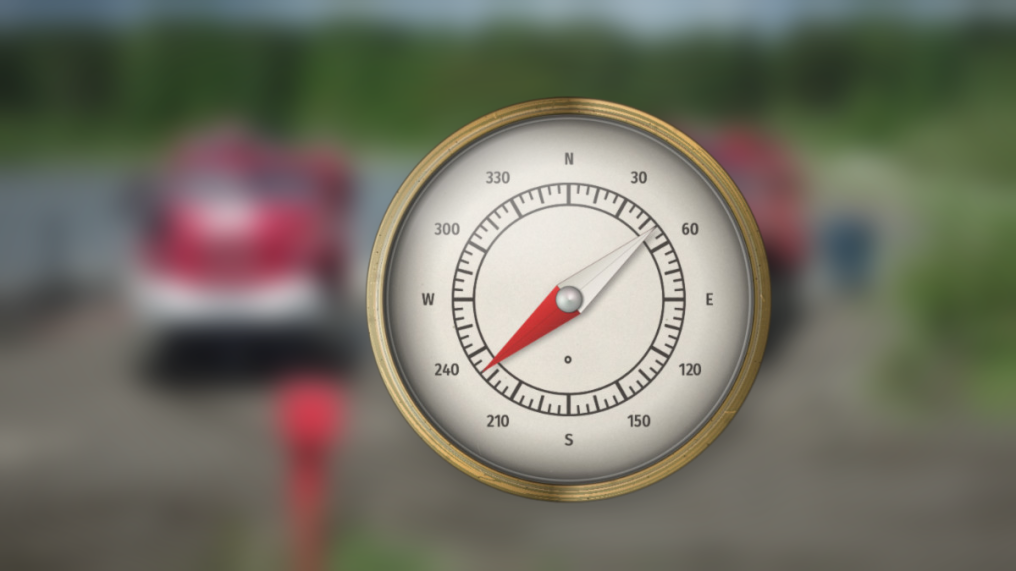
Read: 230 °
